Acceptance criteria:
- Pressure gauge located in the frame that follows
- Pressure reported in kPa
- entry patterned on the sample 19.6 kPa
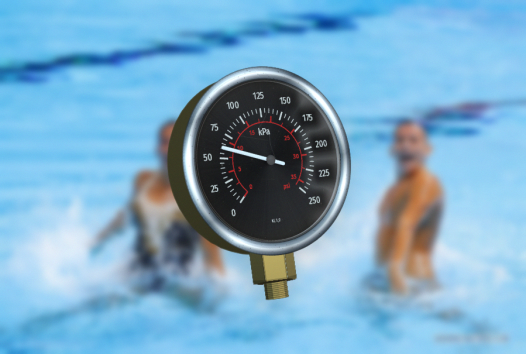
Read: 60 kPa
